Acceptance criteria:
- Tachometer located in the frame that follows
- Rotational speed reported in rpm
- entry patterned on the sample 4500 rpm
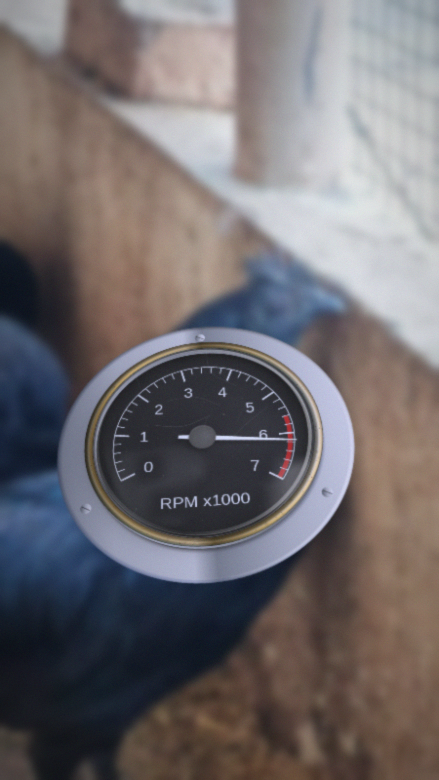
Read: 6200 rpm
